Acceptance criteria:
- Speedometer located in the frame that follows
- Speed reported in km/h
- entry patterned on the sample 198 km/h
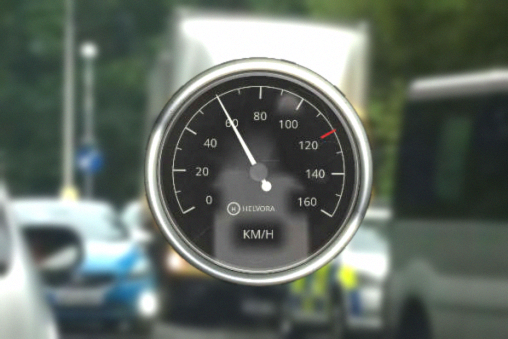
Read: 60 km/h
